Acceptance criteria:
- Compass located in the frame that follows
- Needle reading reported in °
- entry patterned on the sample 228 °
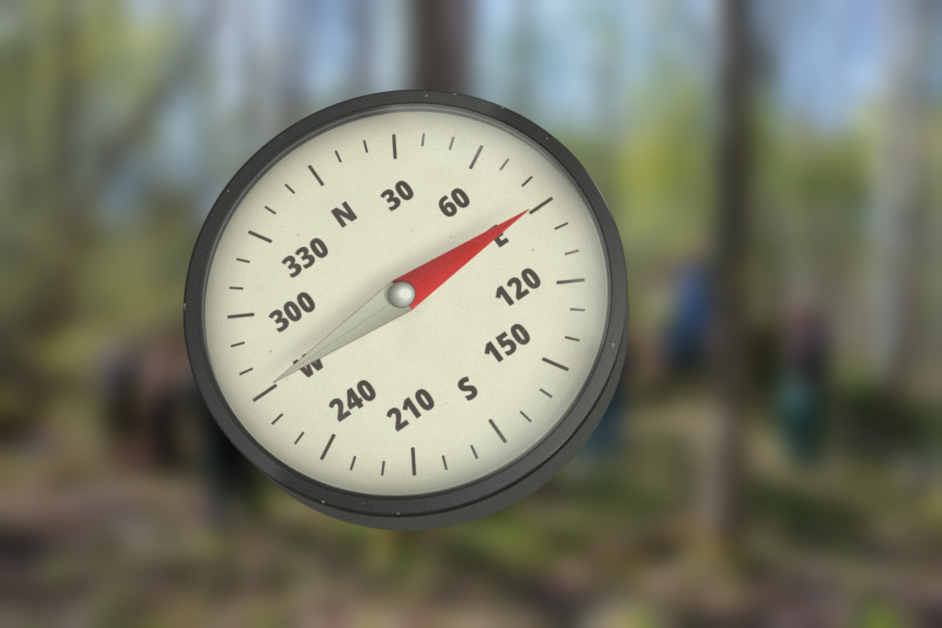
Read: 90 °
